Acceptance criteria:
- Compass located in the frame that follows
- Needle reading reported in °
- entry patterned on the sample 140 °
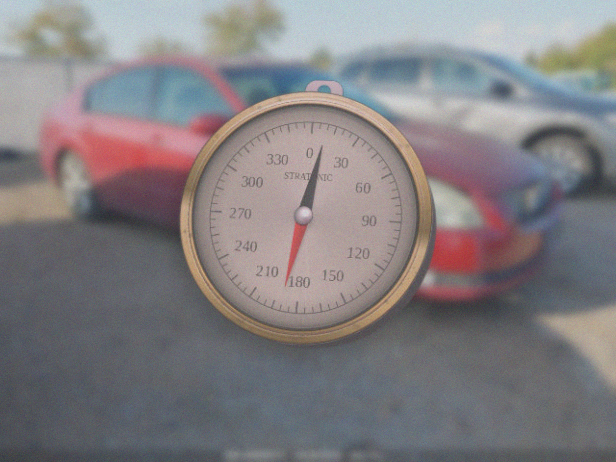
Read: 190 °
